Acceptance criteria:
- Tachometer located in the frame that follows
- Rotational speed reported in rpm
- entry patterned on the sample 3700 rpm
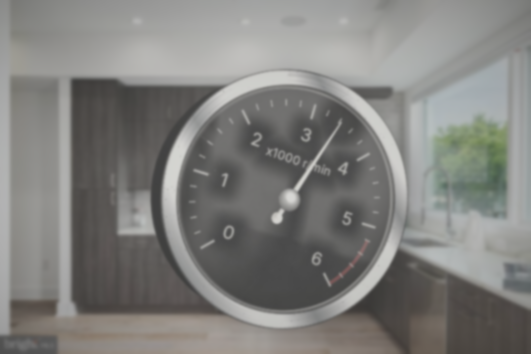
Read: 3400 rpm
